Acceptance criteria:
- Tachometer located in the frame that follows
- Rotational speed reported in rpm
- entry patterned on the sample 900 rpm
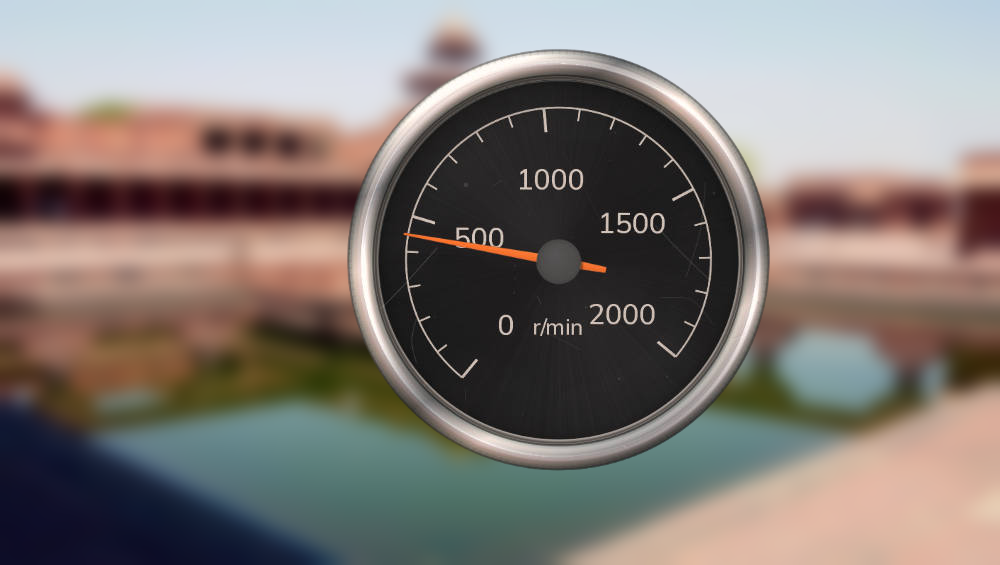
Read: 450 rpm
